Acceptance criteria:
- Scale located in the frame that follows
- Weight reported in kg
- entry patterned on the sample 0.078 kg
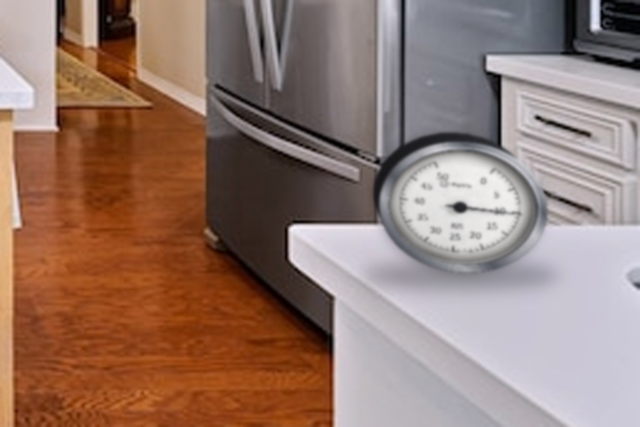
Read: 10 kg
